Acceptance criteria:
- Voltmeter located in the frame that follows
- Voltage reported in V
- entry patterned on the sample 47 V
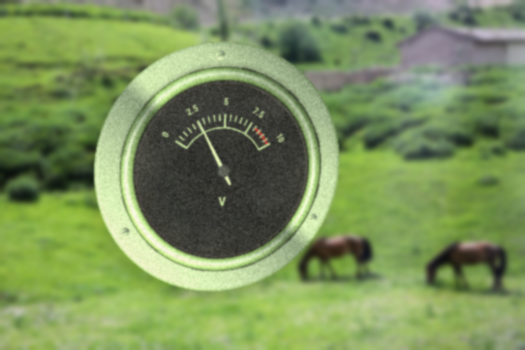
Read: 2.5 V
